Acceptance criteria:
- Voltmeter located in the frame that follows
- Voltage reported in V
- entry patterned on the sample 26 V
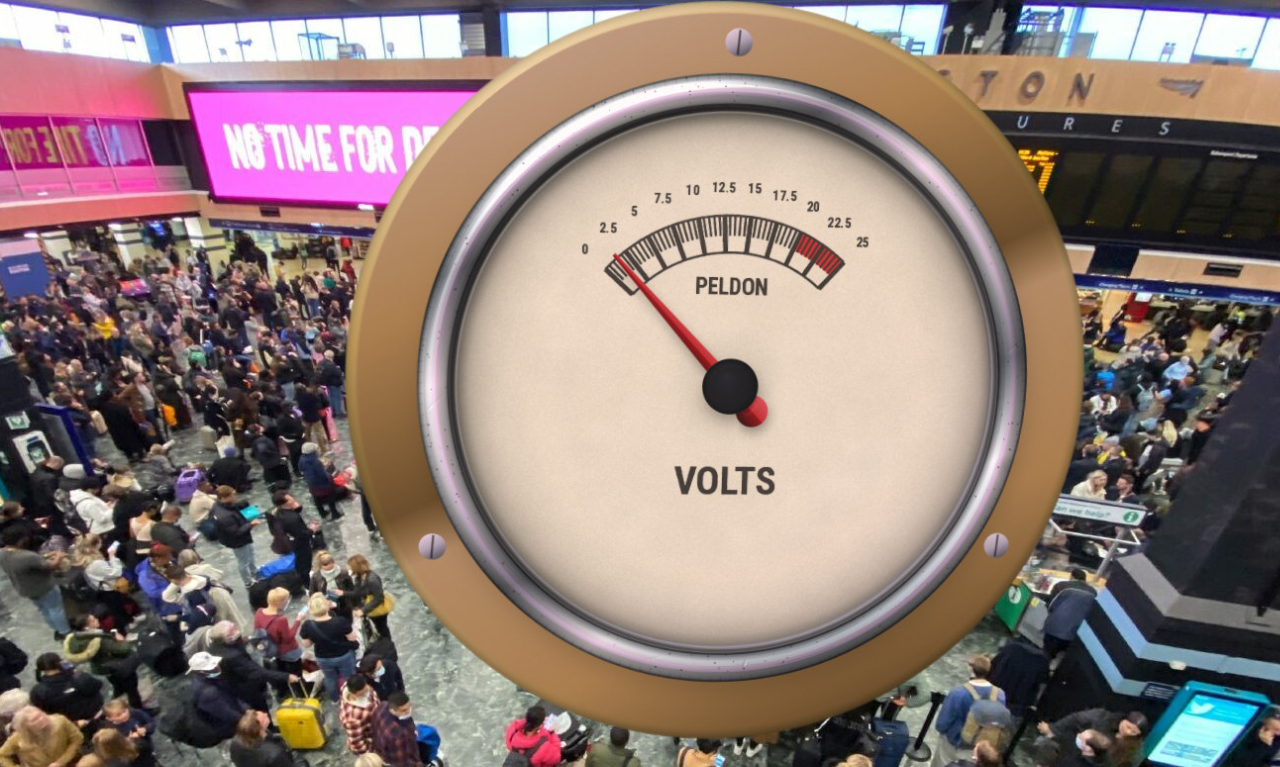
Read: 1.5 V
